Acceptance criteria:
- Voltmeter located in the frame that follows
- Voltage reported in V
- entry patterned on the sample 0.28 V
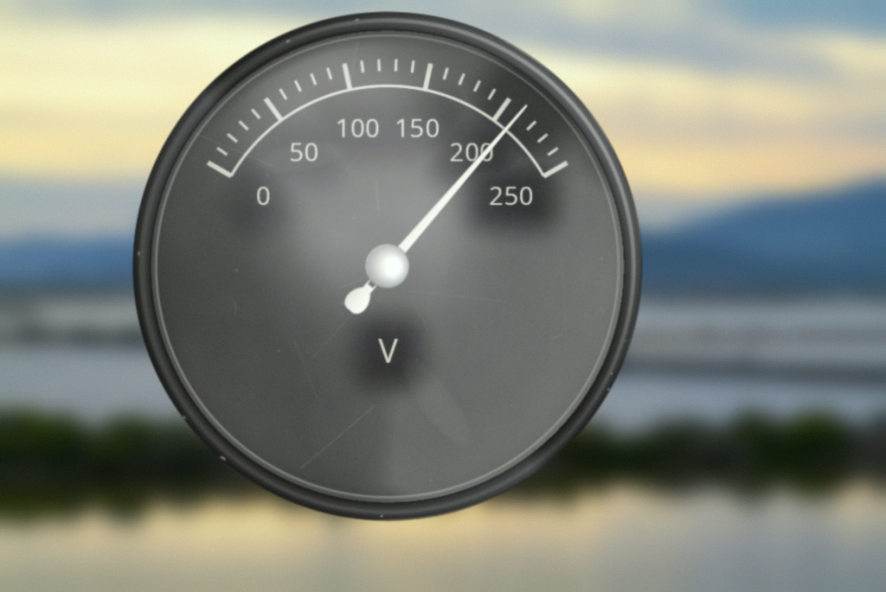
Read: 210 V
